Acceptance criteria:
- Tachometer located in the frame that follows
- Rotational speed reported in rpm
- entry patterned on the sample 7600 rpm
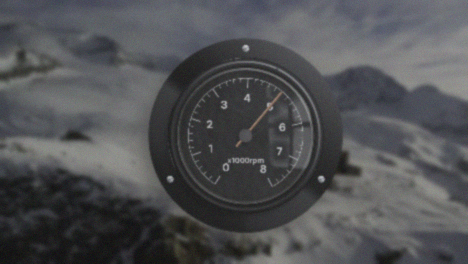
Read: 5000 rpm
